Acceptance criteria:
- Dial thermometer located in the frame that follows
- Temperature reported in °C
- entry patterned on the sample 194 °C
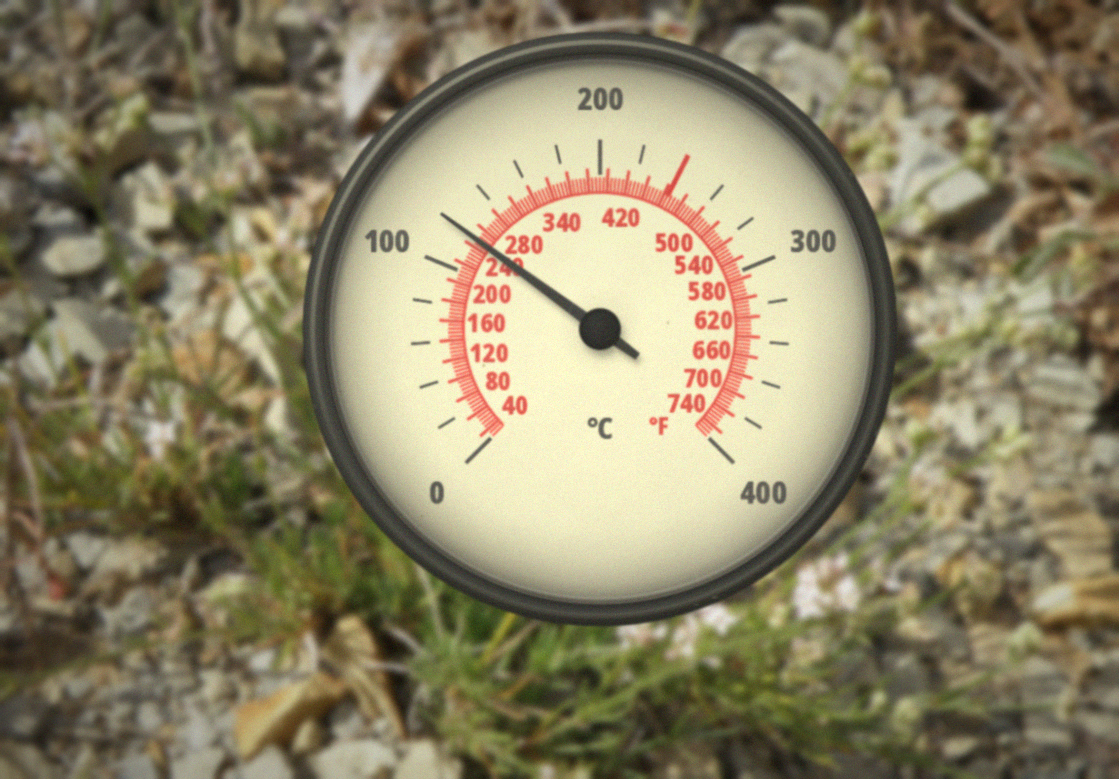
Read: 120 °C
